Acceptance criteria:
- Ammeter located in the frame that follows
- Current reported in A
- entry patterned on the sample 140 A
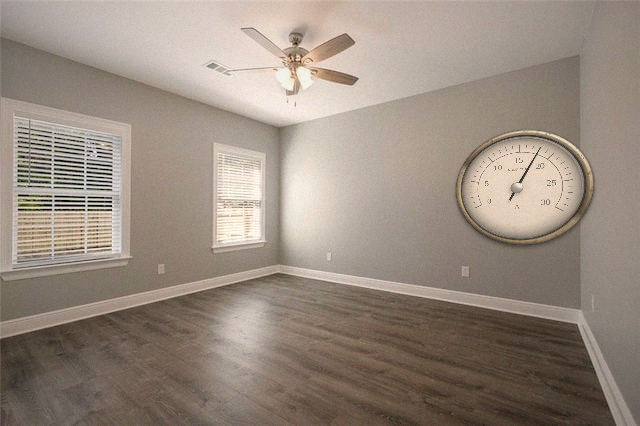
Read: 18 A
